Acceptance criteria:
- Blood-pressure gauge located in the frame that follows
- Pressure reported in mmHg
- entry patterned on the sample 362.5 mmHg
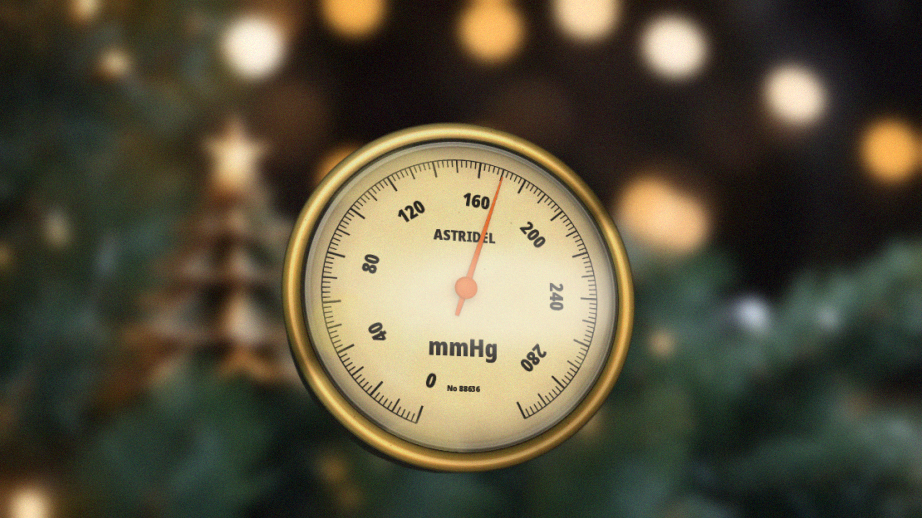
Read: 170 mmHg
